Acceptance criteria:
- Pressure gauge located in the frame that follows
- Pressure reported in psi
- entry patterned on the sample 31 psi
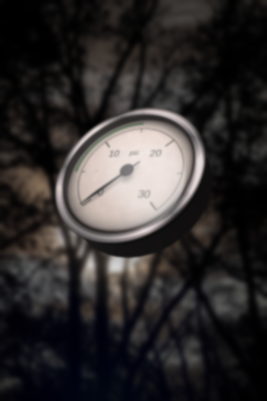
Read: 0 psi
